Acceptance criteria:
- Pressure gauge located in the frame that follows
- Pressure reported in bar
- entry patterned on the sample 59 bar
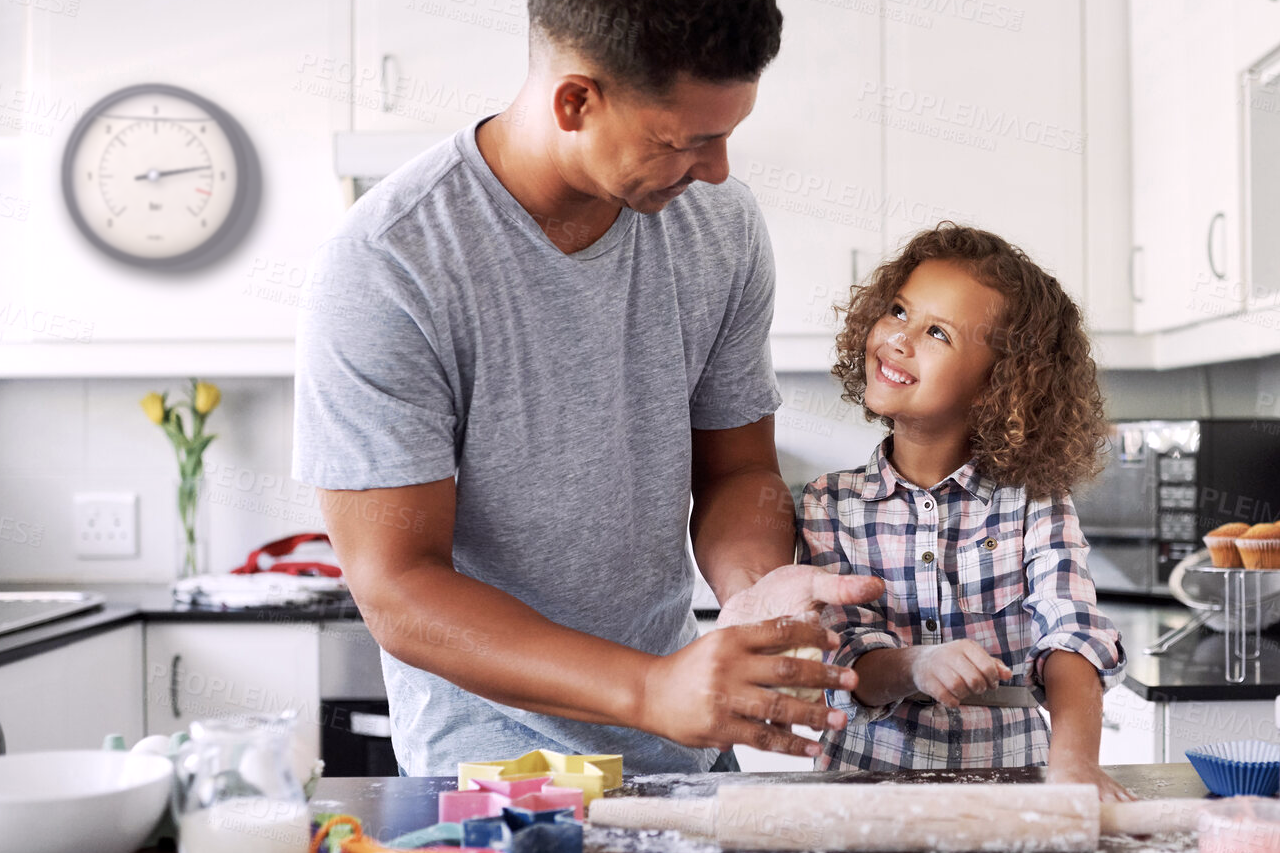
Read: 4.8 bar
